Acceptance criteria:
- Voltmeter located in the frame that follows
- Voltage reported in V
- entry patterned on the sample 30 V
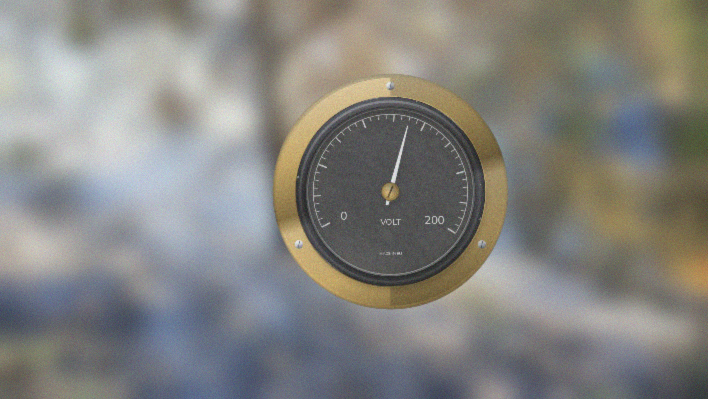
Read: 110 V
